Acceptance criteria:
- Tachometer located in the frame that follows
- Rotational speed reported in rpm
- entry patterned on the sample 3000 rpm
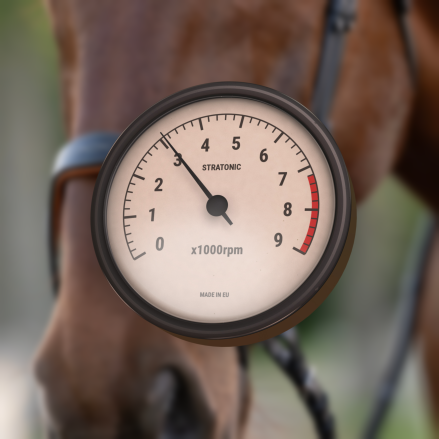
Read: 3100 rpm
